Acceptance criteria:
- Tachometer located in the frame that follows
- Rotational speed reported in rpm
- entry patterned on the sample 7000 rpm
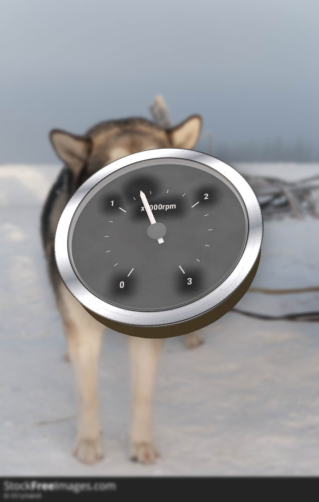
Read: 1300 rpm
